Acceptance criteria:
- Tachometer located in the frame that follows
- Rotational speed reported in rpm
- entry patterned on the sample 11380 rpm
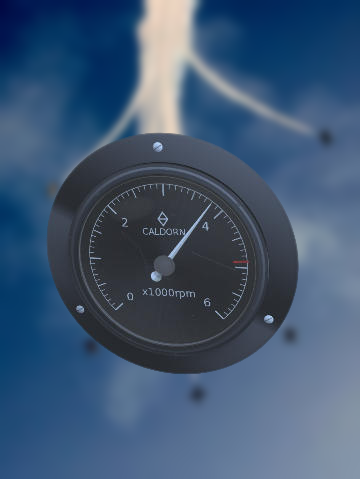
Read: 3800 rpm
